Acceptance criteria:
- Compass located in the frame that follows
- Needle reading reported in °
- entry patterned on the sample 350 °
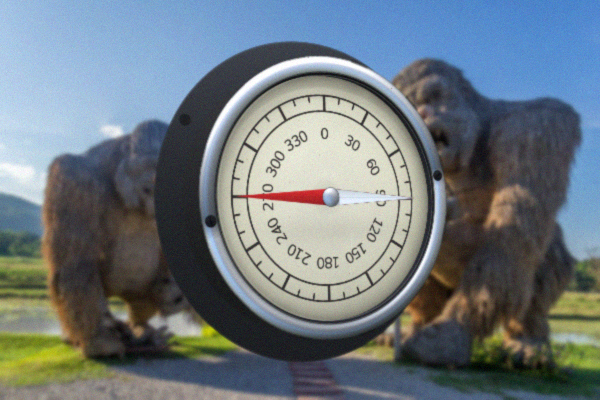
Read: 270 °
